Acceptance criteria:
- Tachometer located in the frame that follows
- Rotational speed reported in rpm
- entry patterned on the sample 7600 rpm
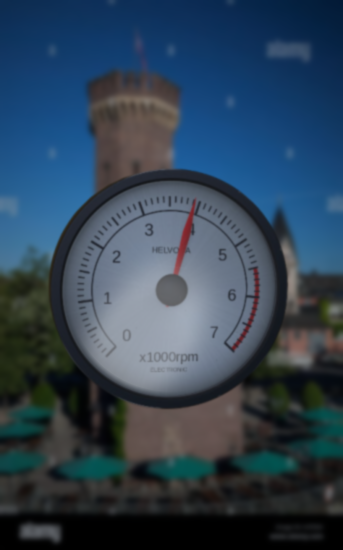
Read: 3900 rpm
